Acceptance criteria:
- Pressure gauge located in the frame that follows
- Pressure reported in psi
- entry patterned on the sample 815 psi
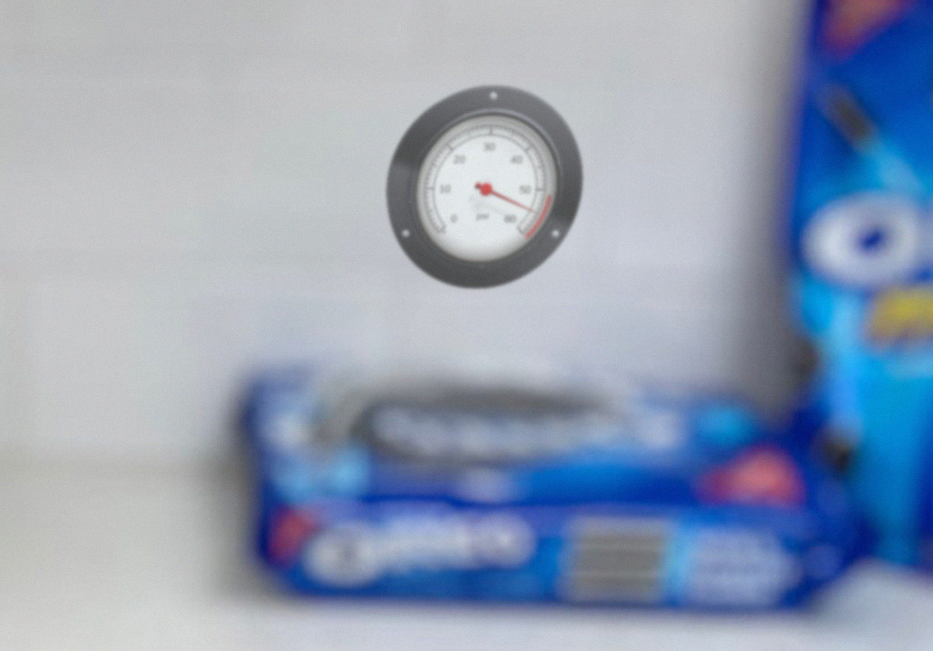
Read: 55 psi
